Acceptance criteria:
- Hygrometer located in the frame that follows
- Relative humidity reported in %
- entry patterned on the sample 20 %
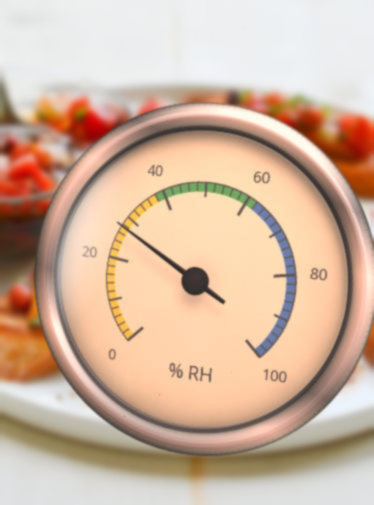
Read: 28 %
